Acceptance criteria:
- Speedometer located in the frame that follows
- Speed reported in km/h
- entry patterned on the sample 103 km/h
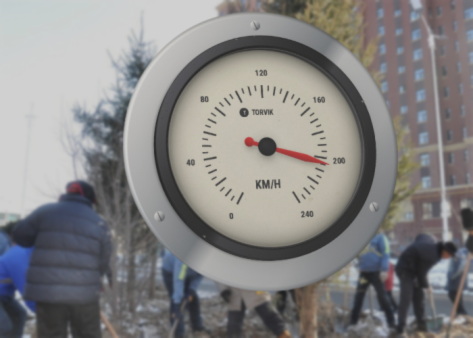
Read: 205 km/h
